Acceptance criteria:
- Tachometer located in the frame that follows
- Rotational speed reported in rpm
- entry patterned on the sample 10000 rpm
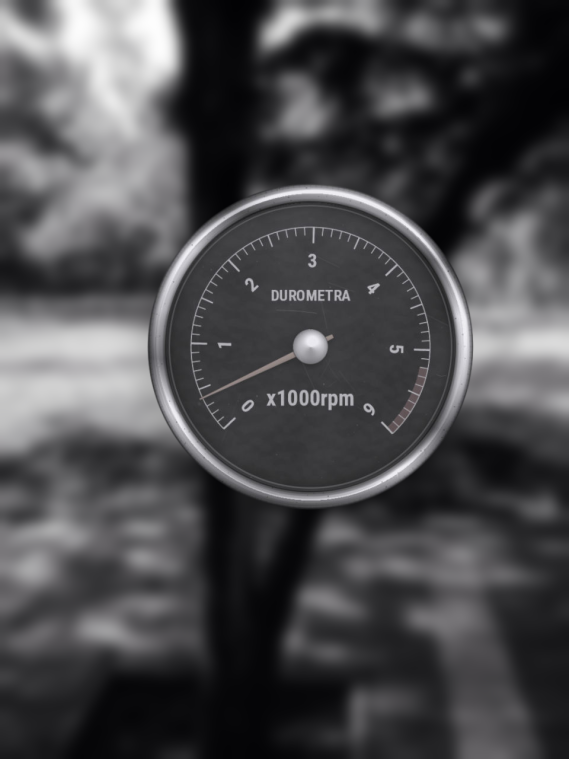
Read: 400 rpm
